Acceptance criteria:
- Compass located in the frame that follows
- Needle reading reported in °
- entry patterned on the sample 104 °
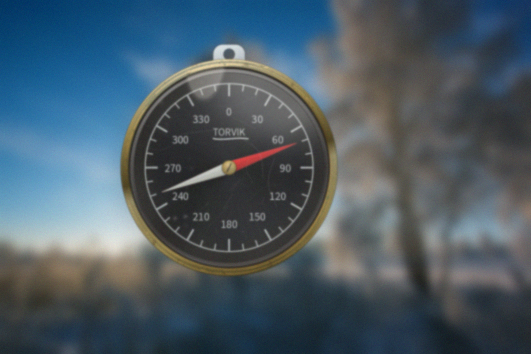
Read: 70 °
